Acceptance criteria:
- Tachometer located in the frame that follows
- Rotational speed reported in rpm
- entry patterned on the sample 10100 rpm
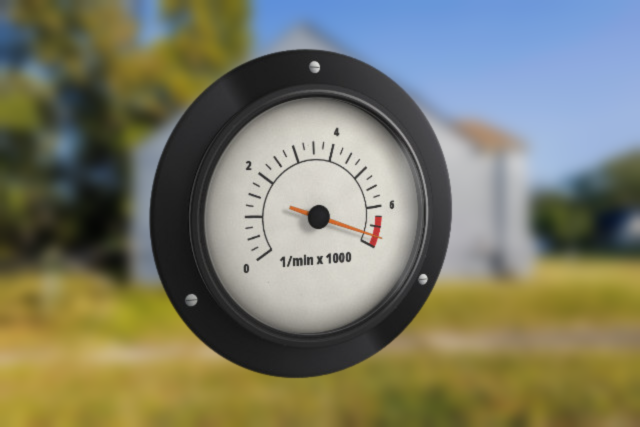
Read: 6750 rpm
